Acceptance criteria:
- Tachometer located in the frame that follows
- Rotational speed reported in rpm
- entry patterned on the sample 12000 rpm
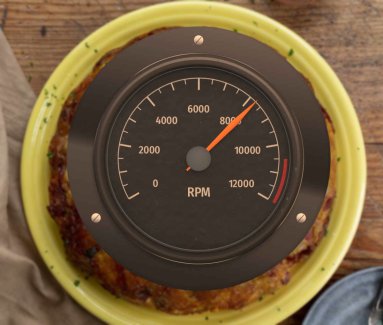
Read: 8250 rpm
